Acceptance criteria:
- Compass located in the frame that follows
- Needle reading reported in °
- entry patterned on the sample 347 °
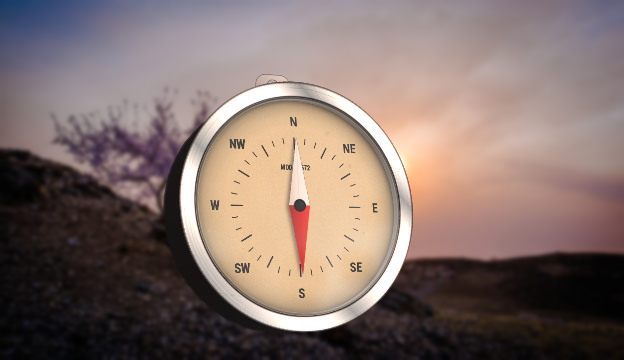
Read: 180 °
